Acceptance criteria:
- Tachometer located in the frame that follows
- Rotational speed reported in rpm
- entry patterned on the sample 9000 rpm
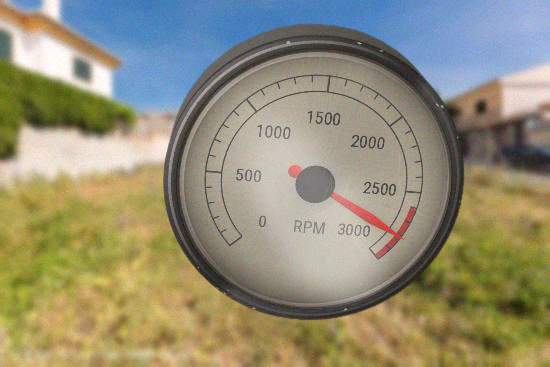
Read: 2800 rpm
